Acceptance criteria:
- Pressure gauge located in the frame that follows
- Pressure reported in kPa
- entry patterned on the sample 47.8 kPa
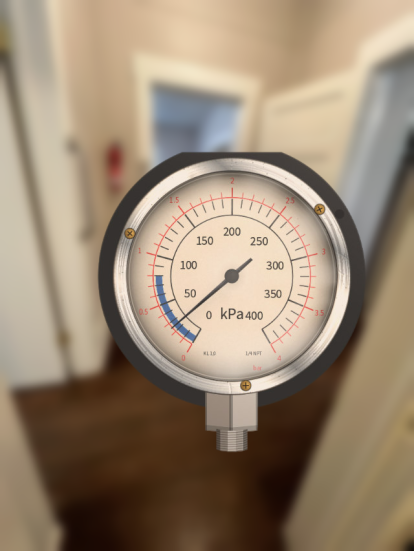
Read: 25 kPa
